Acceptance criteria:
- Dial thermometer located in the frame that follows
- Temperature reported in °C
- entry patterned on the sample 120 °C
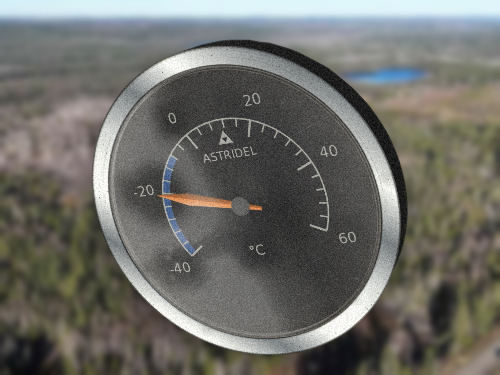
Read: -20 °C
